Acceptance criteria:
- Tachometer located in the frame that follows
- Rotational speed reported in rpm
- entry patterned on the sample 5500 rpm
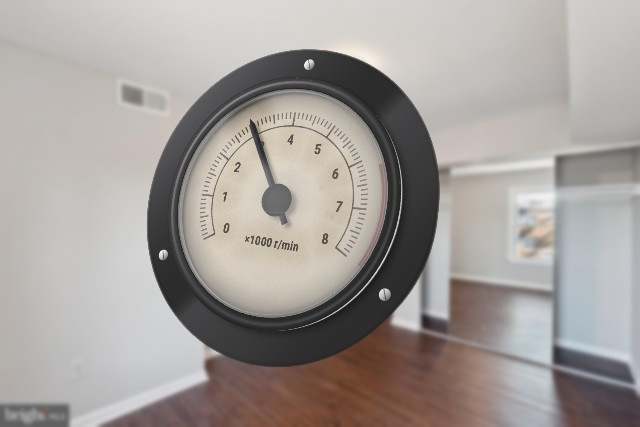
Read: 3000 rpm
